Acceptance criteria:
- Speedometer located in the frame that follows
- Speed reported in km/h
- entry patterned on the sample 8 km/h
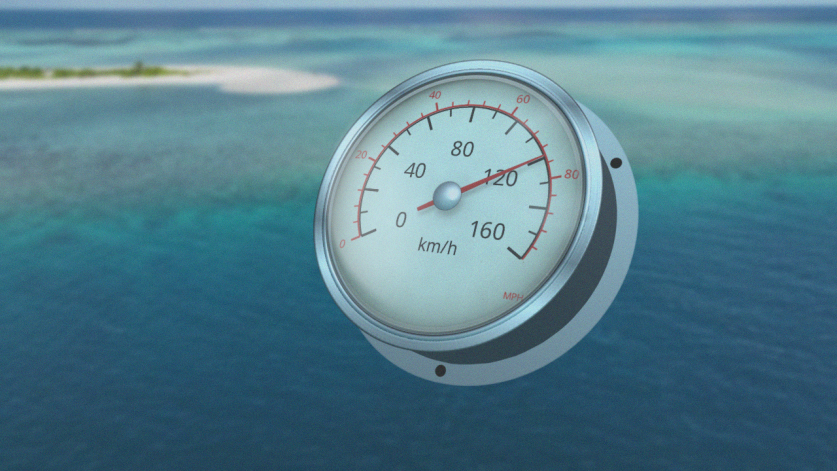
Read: 120 km/h
